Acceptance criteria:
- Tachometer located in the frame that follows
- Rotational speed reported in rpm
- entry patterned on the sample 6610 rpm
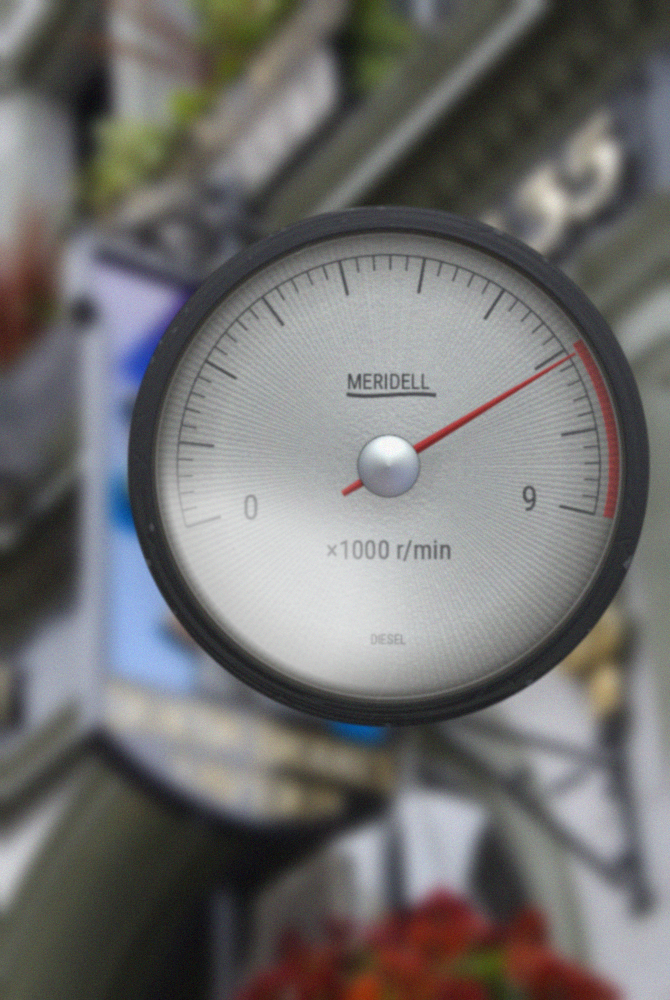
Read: 7100 rpm
